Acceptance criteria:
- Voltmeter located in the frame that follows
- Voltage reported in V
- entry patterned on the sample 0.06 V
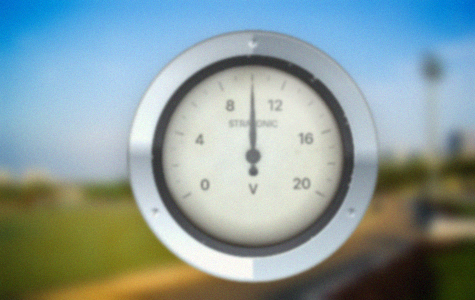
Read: 10 V
